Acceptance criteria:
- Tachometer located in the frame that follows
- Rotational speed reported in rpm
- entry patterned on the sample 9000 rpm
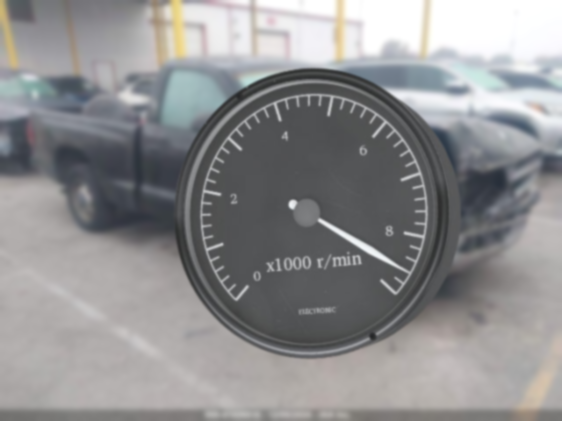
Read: 8600 rpm
